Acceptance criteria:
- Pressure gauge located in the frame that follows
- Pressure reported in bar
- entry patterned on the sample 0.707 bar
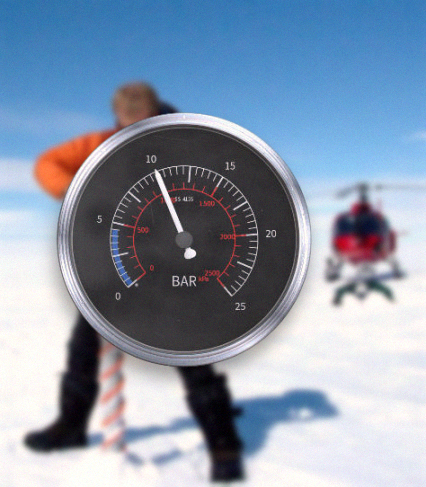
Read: 10 bar
